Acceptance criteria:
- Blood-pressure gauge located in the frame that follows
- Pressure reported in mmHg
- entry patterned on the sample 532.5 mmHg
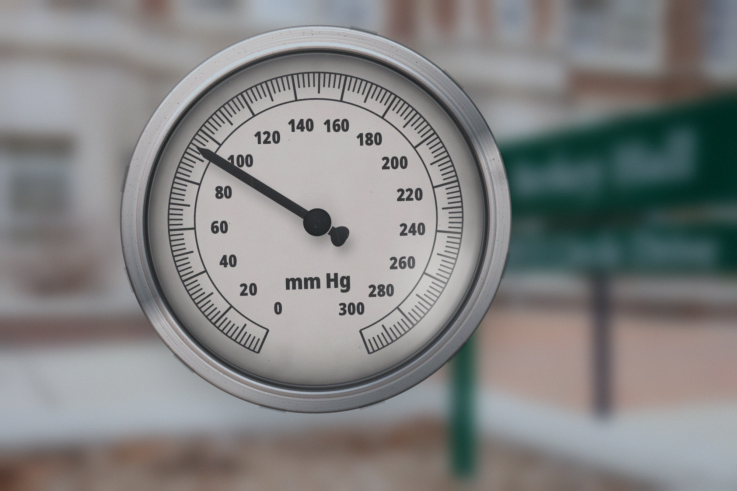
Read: 94 mmHg
